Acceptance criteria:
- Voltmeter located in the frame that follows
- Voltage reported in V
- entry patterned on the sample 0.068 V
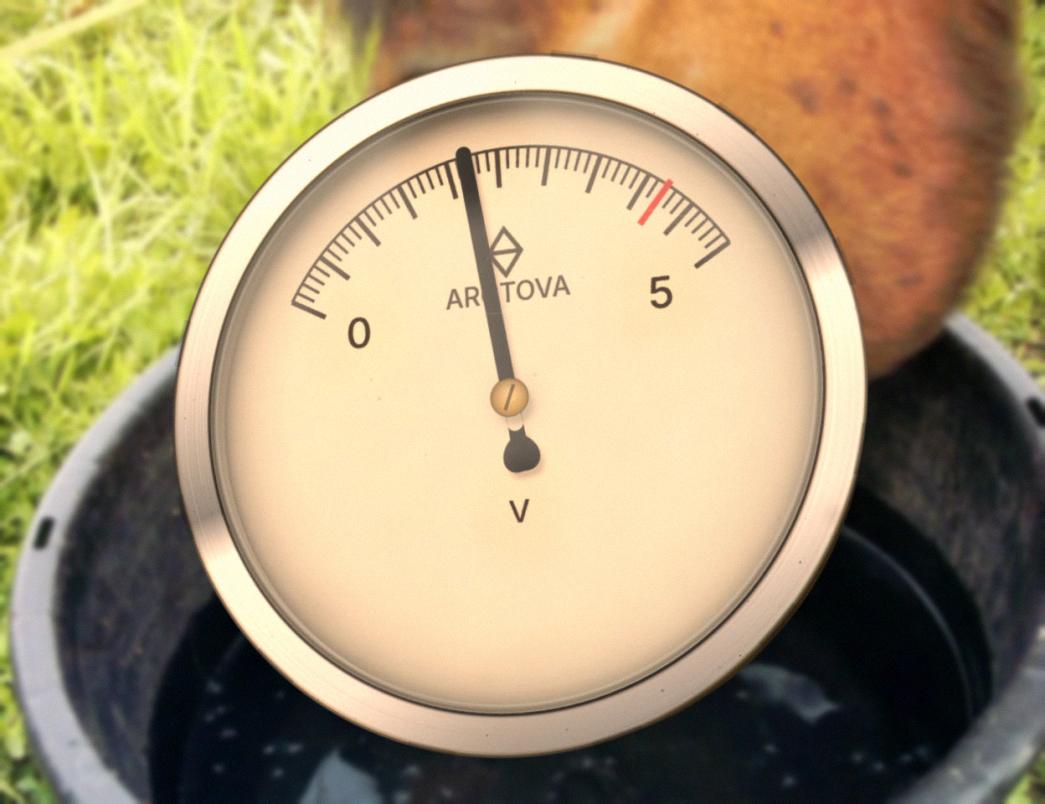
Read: 2.2 V
